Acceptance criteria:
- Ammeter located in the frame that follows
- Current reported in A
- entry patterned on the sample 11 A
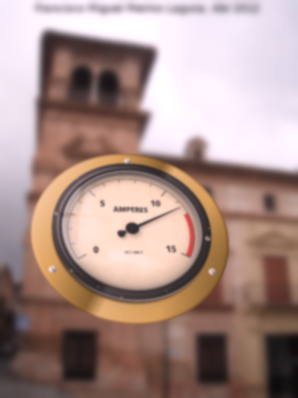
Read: 11.5 A
